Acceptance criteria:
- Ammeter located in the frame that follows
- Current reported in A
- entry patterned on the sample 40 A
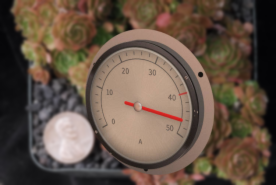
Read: 46 A
